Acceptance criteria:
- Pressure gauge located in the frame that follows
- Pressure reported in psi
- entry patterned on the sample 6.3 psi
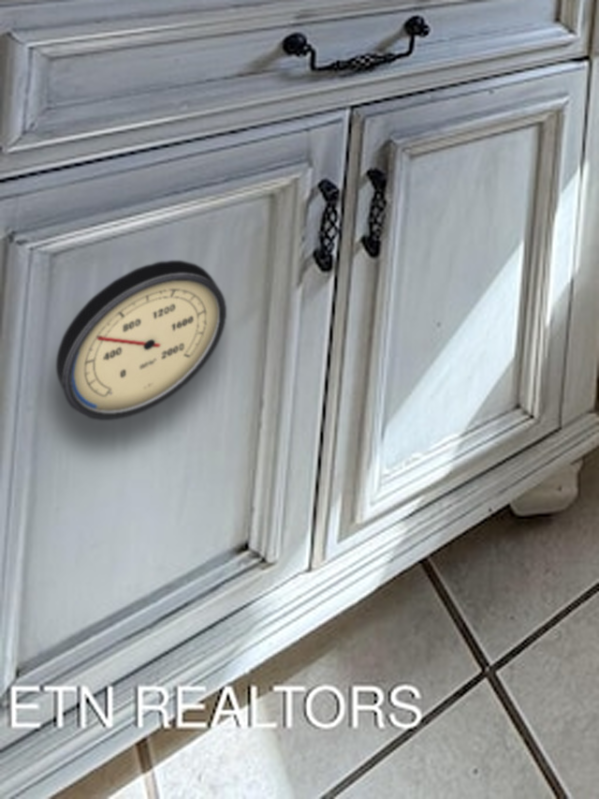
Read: 600 psi
